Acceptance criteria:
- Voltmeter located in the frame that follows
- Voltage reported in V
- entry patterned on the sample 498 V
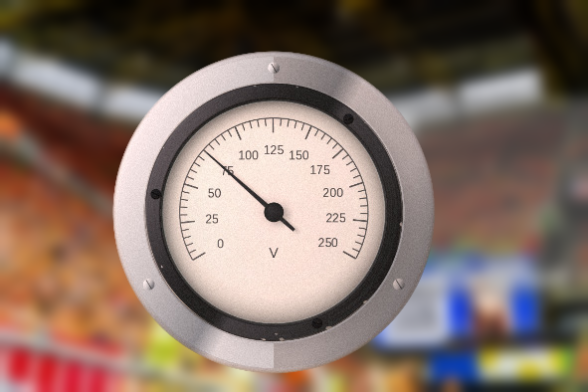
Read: 75 V
